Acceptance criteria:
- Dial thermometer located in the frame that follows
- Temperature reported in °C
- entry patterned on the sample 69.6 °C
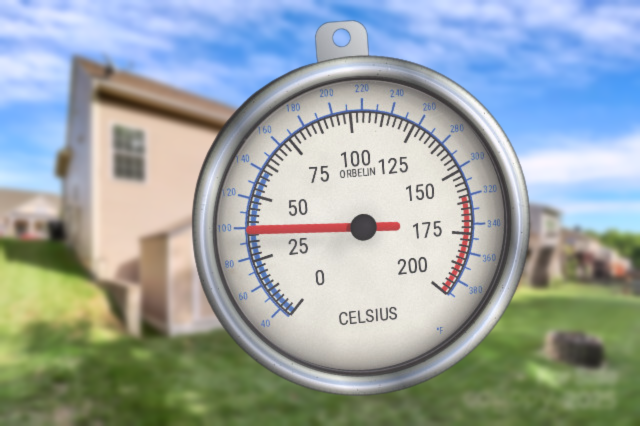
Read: 37.5 °C
